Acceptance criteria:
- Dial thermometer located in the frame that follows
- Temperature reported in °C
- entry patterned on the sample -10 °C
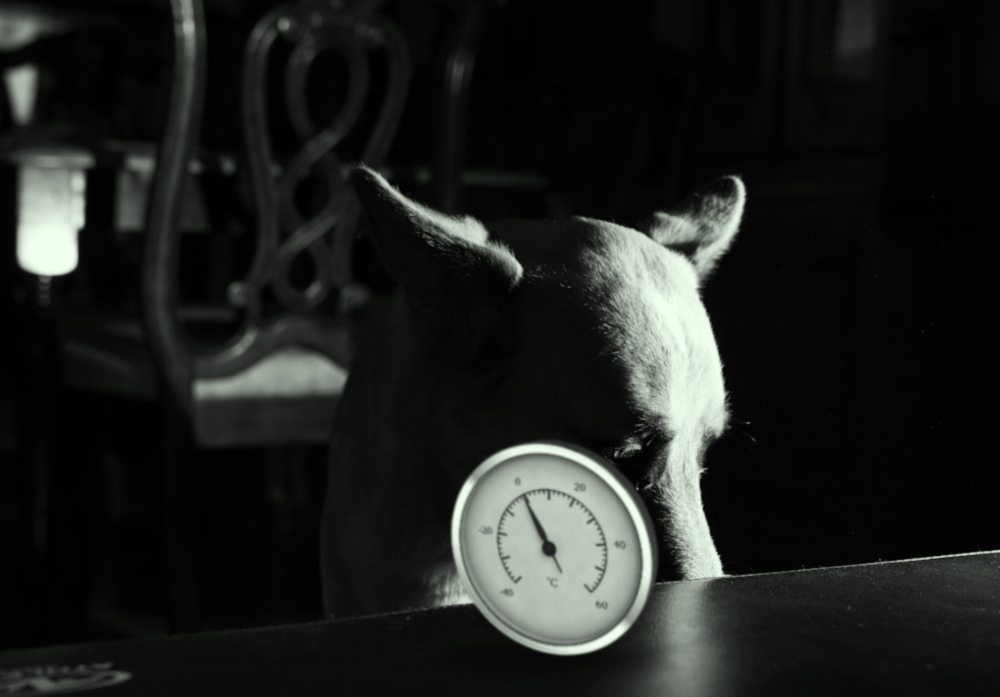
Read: 0 °C
